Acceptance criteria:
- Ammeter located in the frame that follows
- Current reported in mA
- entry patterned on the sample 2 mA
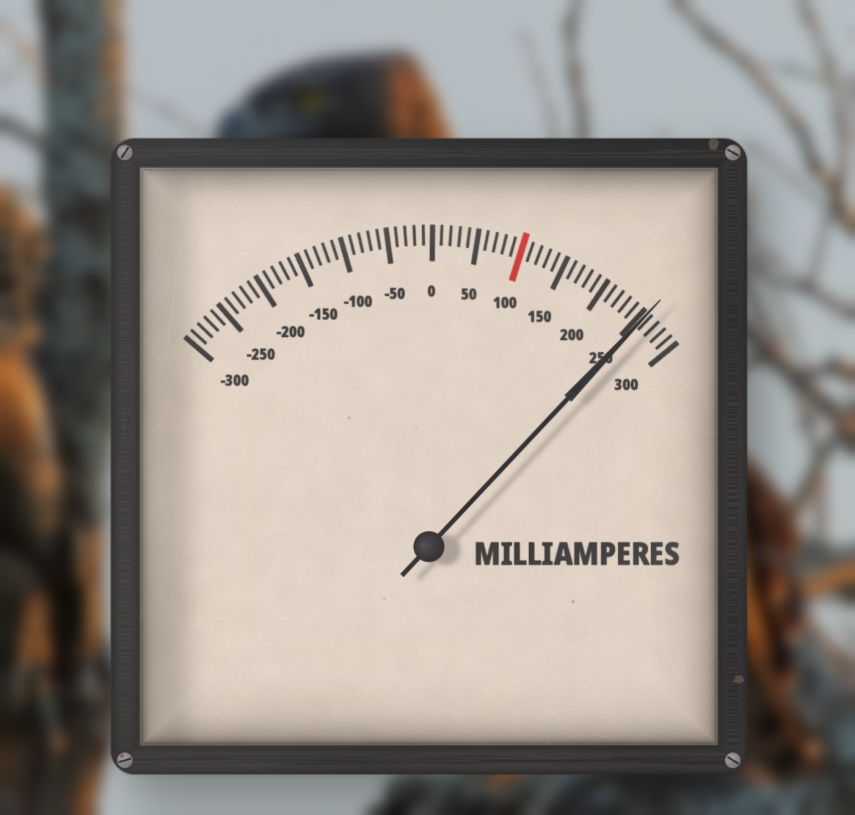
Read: 255 mA
